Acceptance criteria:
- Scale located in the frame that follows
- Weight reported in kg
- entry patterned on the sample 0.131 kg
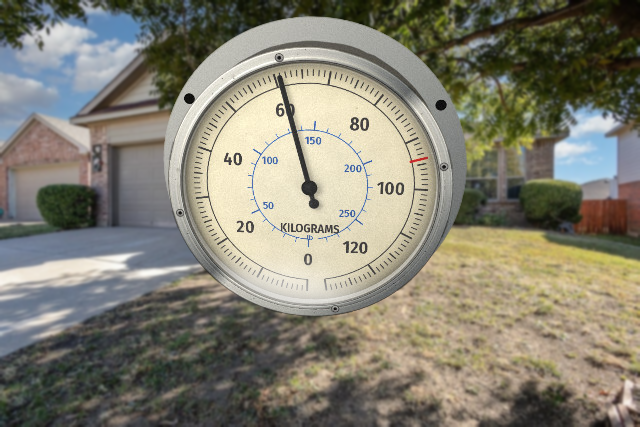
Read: 61 kg
